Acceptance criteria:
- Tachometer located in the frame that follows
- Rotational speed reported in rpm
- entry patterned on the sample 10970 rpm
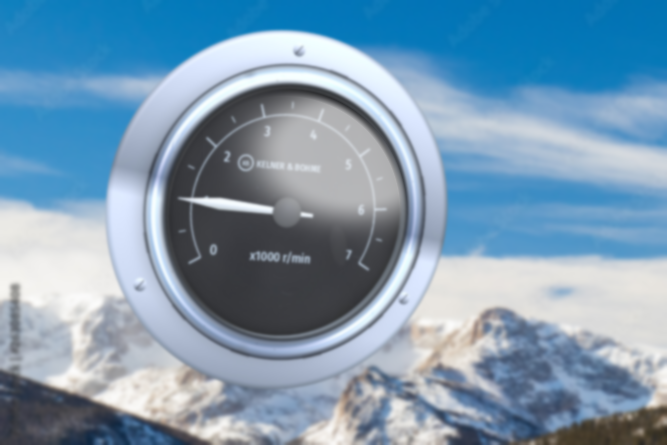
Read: 1000 rpm
